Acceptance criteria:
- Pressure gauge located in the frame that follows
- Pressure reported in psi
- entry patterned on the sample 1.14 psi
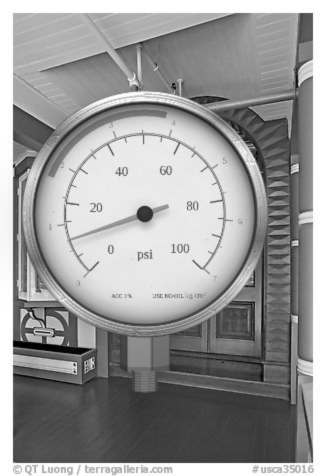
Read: 10 psi
